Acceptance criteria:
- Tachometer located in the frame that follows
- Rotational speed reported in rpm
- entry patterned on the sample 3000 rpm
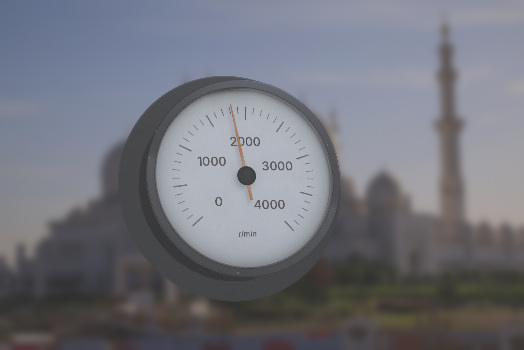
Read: 1800 rpm
